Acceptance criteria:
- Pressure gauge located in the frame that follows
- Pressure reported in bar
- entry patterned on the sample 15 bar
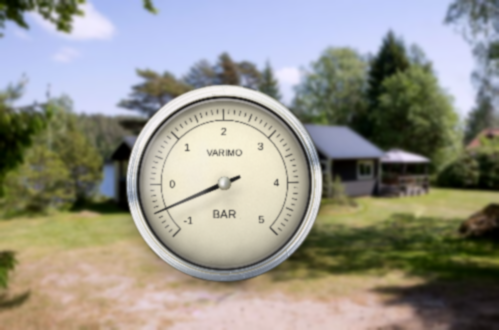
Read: -0.5 bar
